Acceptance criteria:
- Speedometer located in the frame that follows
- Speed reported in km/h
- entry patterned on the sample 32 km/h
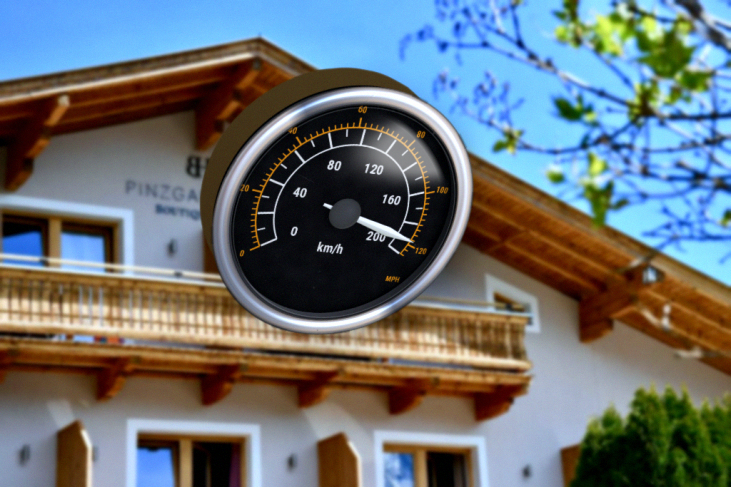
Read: 190 km/h
